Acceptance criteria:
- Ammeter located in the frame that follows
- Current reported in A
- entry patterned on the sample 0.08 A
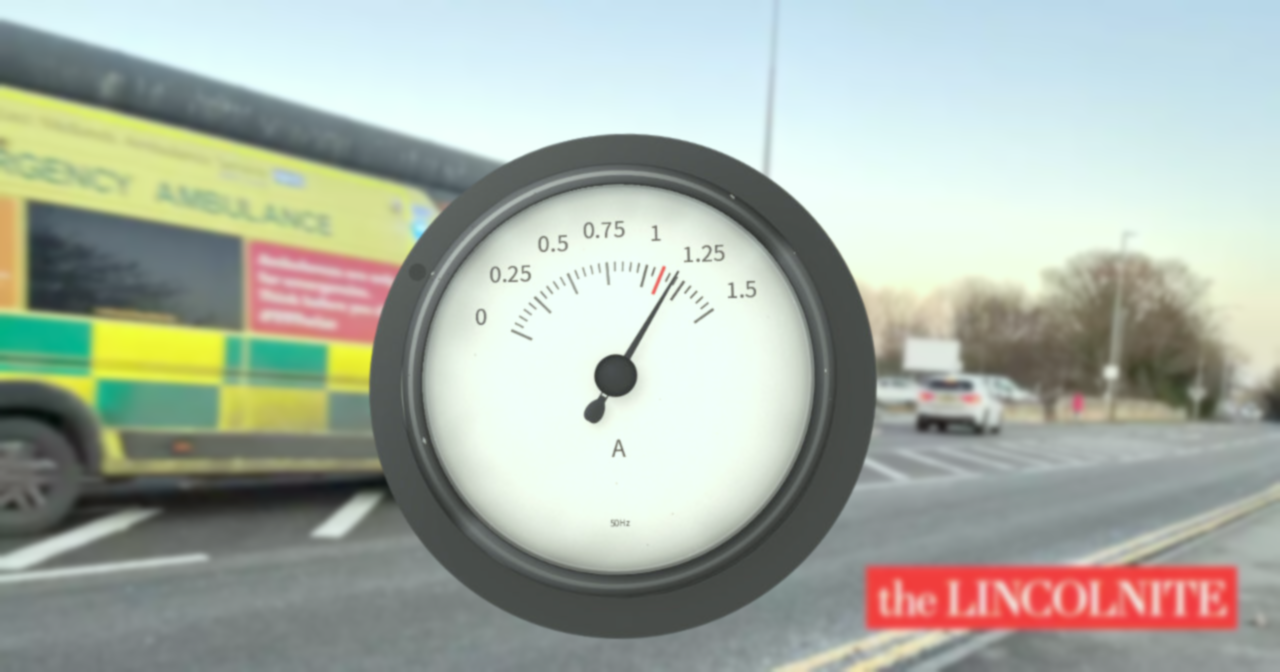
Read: 1.2 A
